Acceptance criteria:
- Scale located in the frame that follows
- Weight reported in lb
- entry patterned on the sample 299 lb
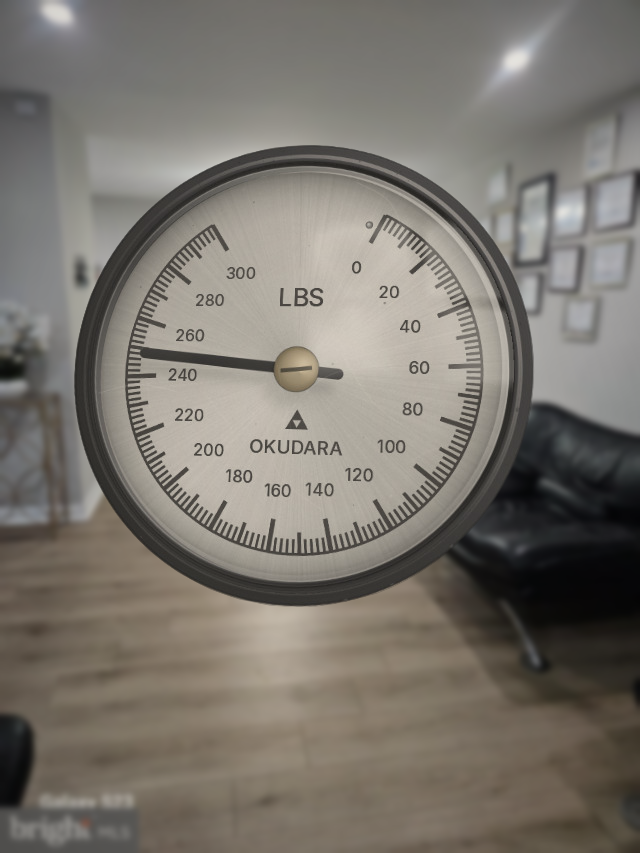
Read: 248 lb
